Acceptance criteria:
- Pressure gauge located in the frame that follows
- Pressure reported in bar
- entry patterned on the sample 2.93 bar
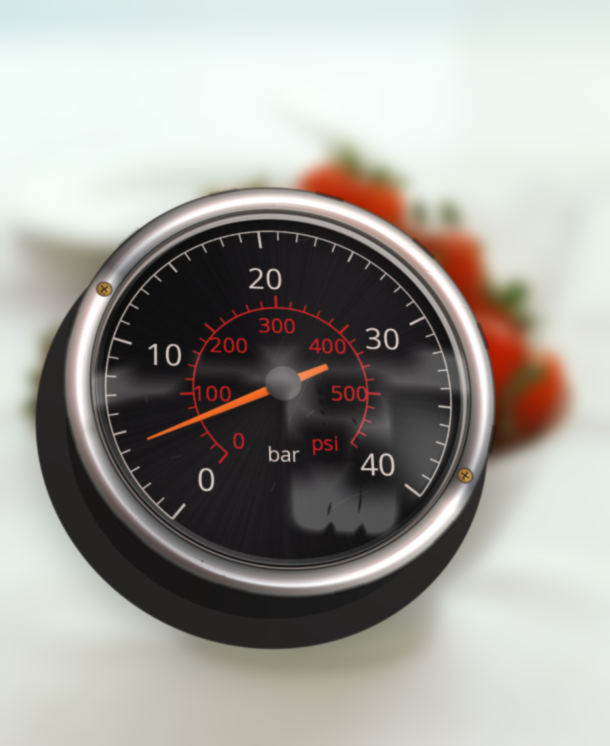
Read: 4 bar
